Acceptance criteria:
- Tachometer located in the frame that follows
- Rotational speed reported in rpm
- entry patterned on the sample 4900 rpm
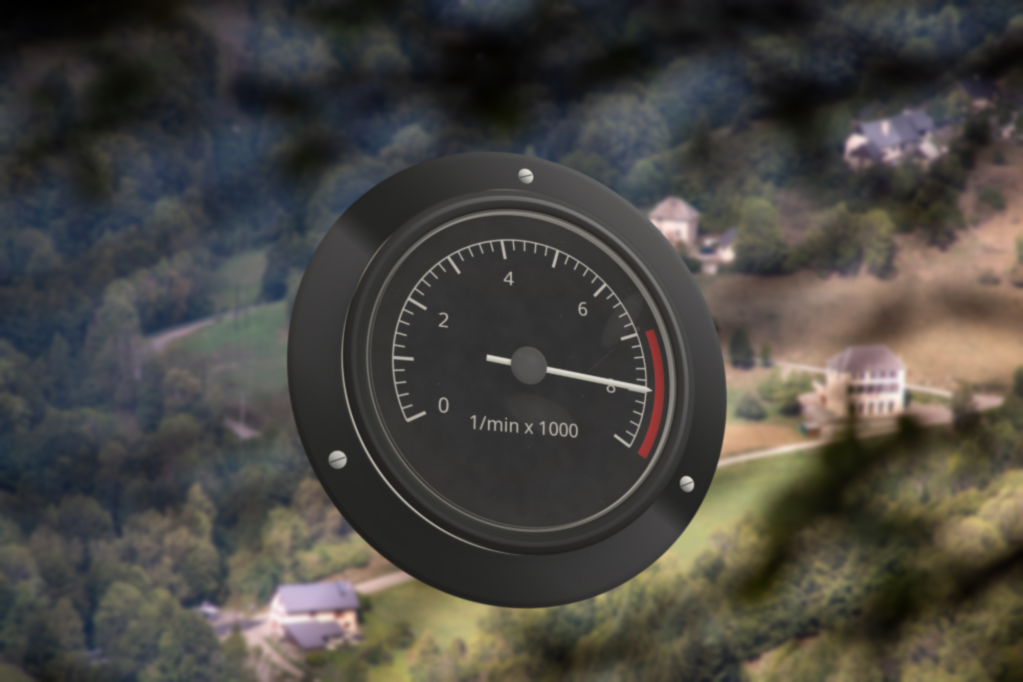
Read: 8000 rpm
